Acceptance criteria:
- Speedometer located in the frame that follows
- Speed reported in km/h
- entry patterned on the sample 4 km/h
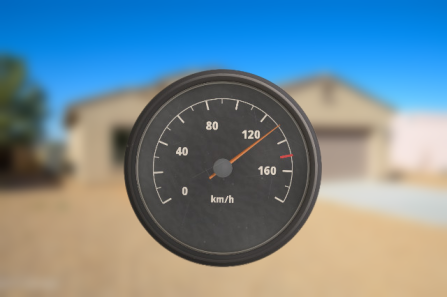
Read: 130 km/h
